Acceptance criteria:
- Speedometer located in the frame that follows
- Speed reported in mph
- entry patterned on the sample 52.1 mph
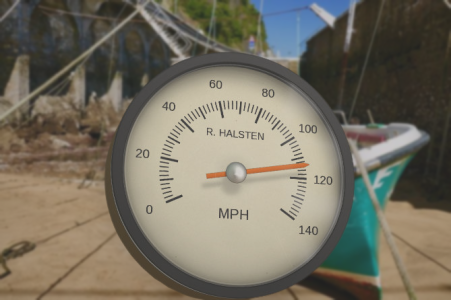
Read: 114 mph
